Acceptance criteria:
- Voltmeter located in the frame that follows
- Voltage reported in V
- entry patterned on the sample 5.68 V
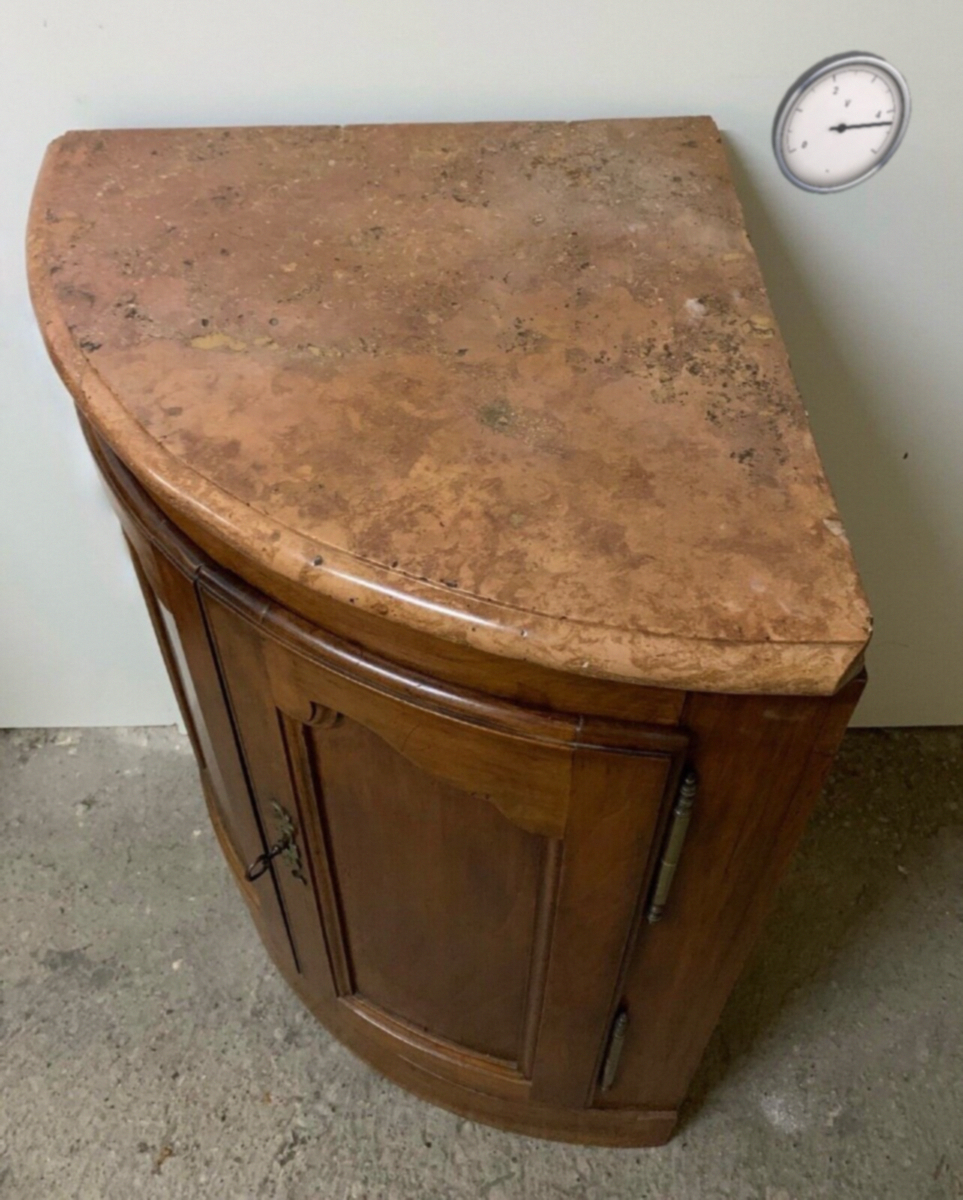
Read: 4.25 V
